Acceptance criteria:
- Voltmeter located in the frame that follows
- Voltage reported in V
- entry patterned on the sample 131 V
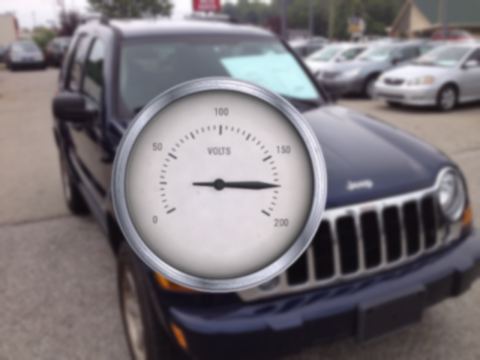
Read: 175 V
